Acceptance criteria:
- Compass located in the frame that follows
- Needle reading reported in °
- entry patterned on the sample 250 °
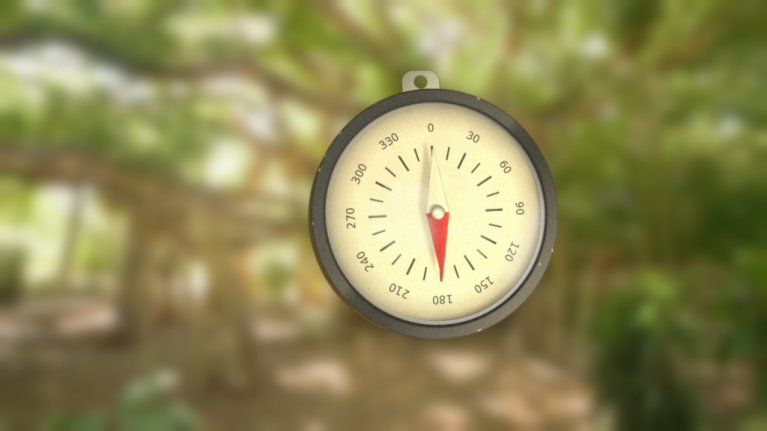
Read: 180 °
